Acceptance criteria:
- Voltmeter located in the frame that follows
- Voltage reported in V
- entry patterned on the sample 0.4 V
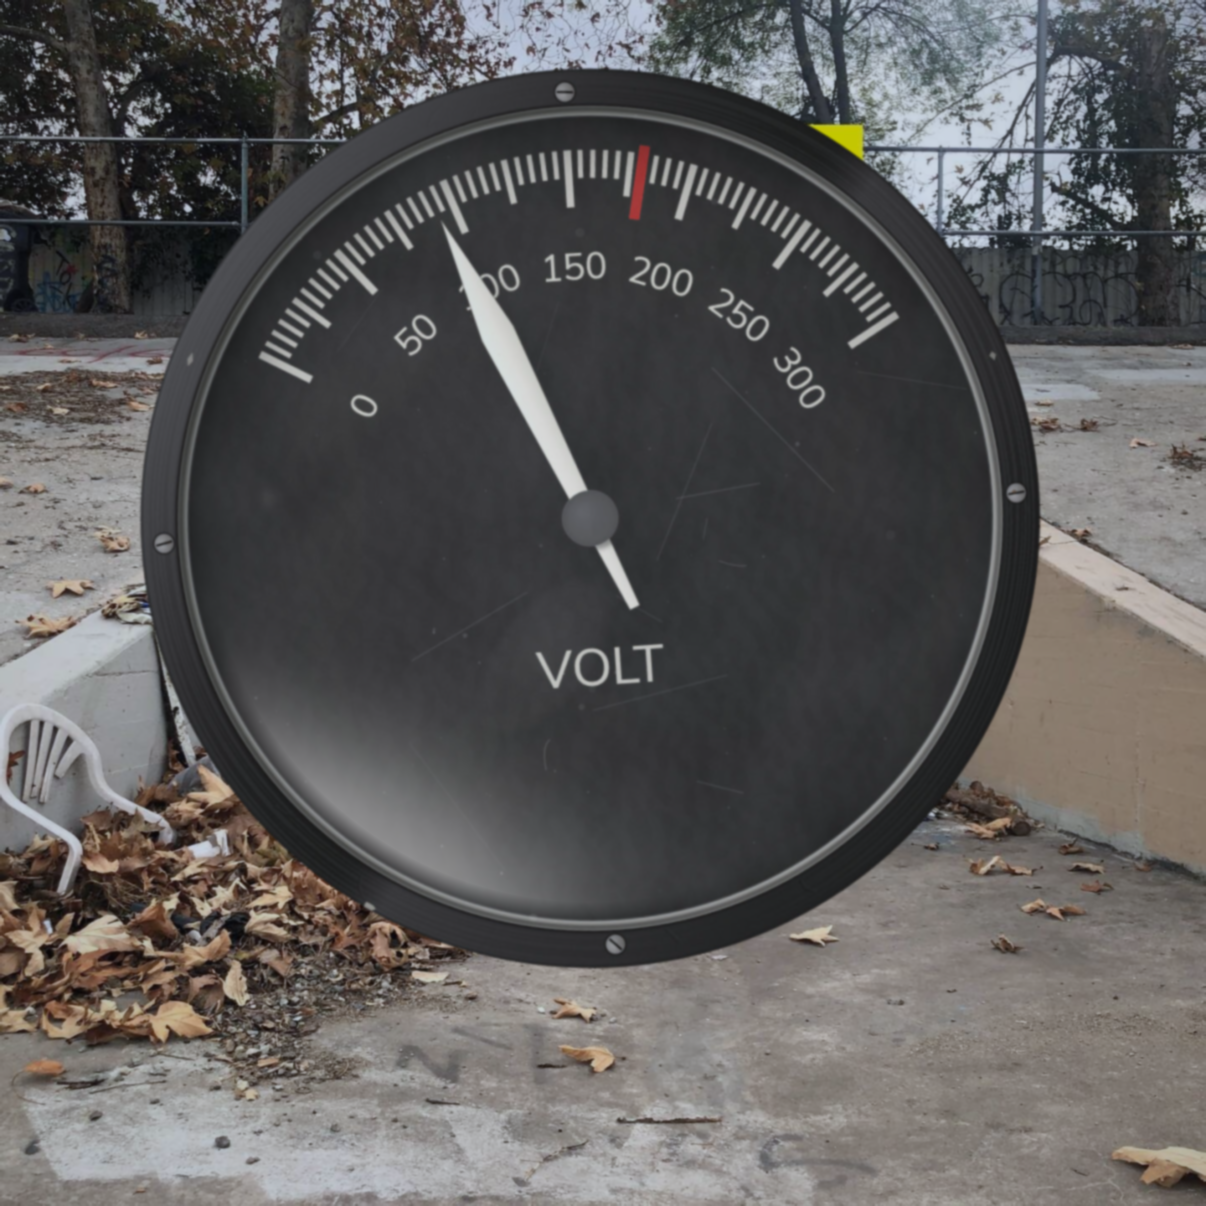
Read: 92.5 V
